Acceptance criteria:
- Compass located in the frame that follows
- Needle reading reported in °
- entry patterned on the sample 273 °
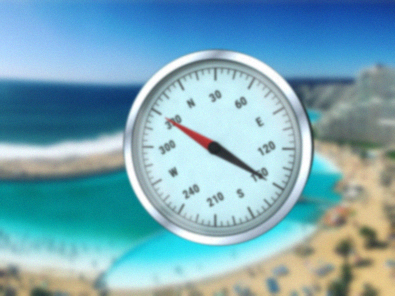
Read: 330 °
